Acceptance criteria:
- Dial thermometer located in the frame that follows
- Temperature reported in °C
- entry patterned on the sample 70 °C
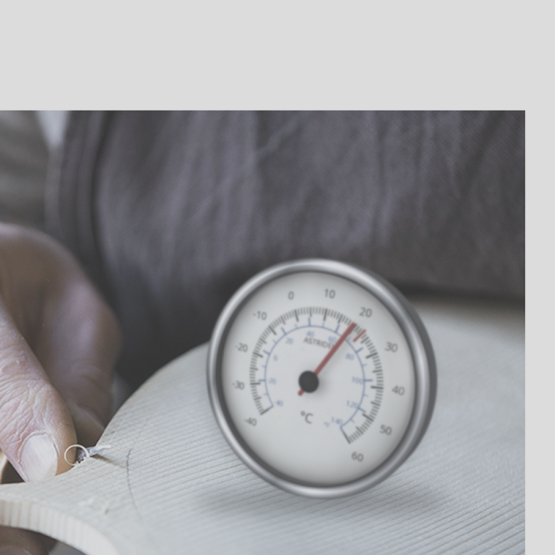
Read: 20 °C
